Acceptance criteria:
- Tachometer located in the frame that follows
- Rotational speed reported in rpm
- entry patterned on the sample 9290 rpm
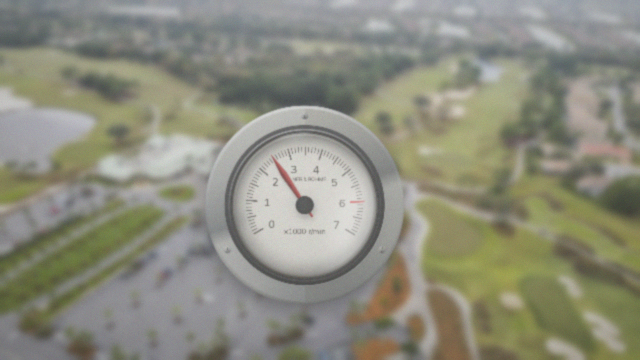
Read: 2500 rpm
